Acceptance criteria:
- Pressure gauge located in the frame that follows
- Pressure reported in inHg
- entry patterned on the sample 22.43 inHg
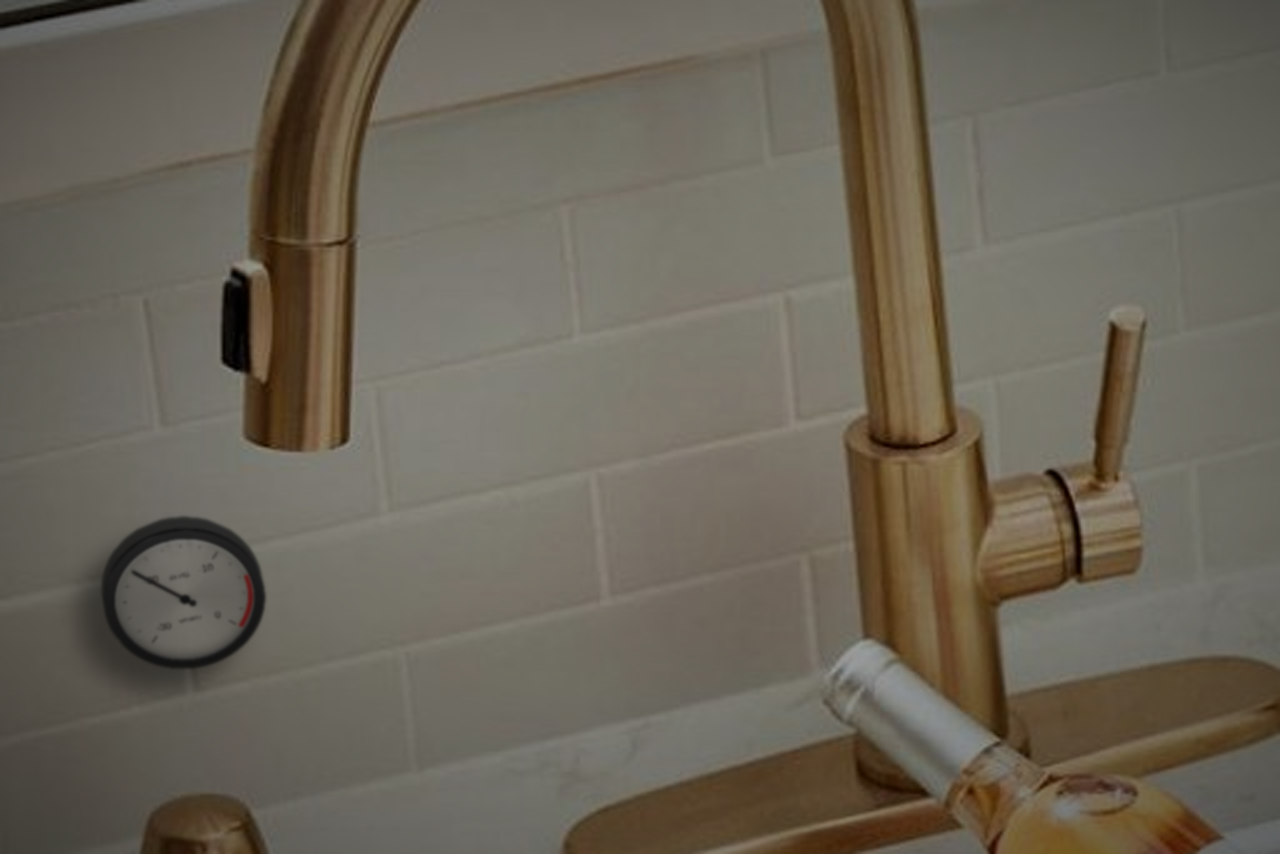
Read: -20 inHg
